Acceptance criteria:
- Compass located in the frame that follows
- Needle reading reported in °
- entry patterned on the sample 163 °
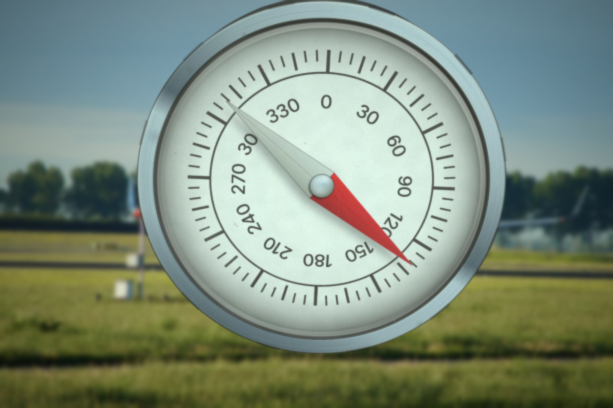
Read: 130 °
